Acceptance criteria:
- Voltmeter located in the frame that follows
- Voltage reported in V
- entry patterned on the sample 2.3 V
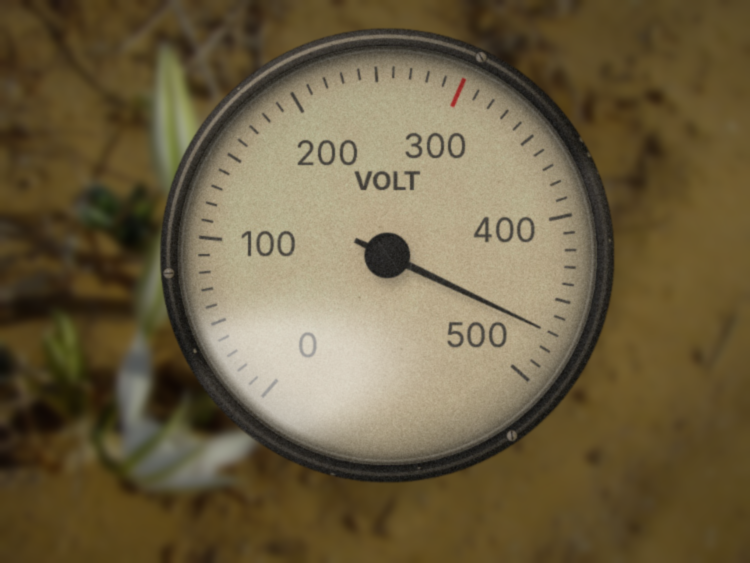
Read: 470 V
